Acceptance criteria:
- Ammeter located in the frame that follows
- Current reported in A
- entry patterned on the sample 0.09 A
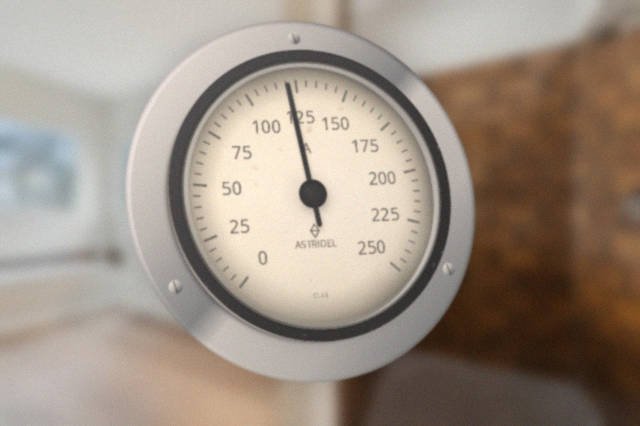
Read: 120 A
